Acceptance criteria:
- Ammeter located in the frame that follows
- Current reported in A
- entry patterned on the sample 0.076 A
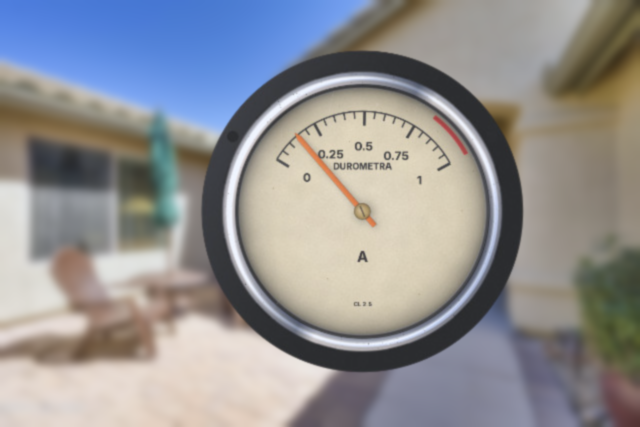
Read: 0.15 A
